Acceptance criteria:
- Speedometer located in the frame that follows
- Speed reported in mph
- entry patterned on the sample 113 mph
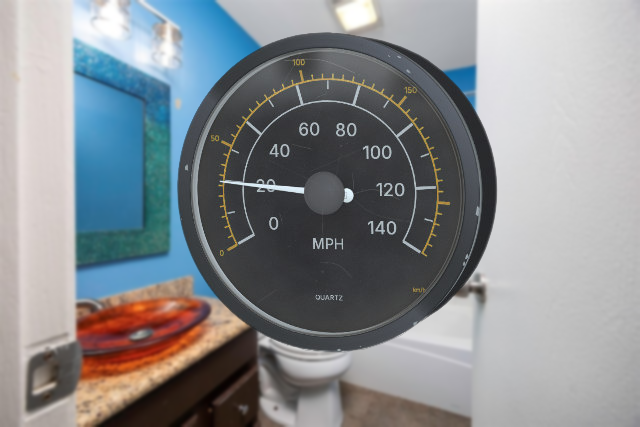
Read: 20 mph
